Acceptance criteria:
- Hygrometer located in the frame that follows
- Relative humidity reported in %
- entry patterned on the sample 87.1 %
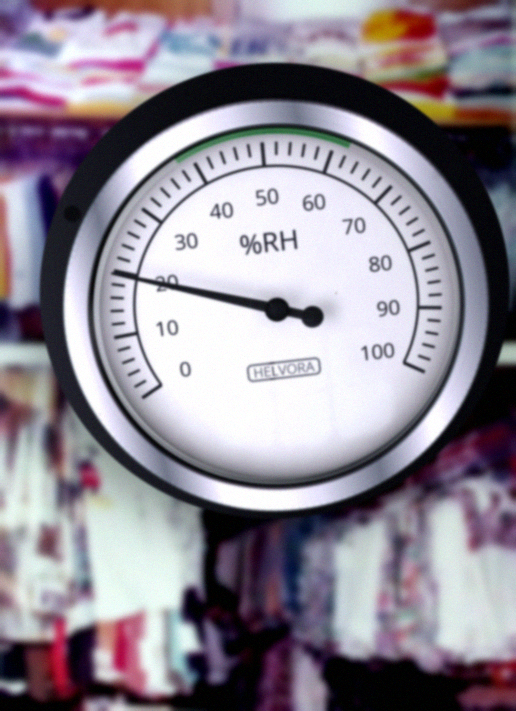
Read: 20 %
